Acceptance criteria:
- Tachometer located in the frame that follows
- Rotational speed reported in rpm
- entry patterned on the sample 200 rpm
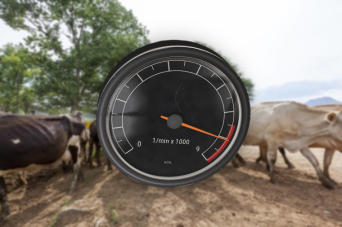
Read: 8000 rpm
